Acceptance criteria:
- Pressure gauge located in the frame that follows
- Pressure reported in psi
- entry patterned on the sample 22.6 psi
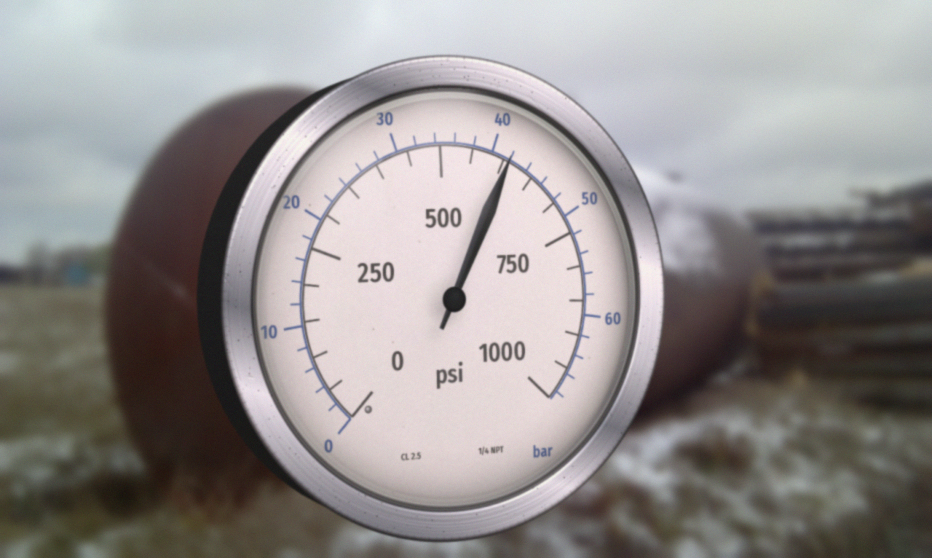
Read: 600 psi
